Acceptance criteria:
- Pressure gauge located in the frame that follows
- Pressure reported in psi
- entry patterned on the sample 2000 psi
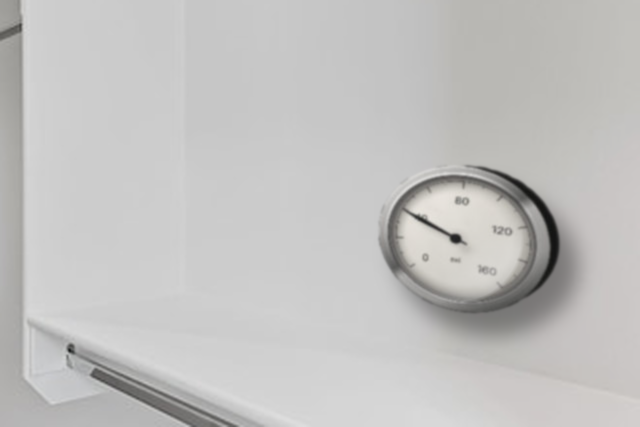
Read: 40 psi
